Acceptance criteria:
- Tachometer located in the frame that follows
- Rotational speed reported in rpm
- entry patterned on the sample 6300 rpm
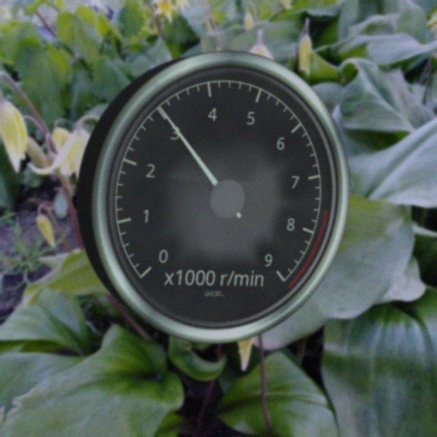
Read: 3000 rpm
